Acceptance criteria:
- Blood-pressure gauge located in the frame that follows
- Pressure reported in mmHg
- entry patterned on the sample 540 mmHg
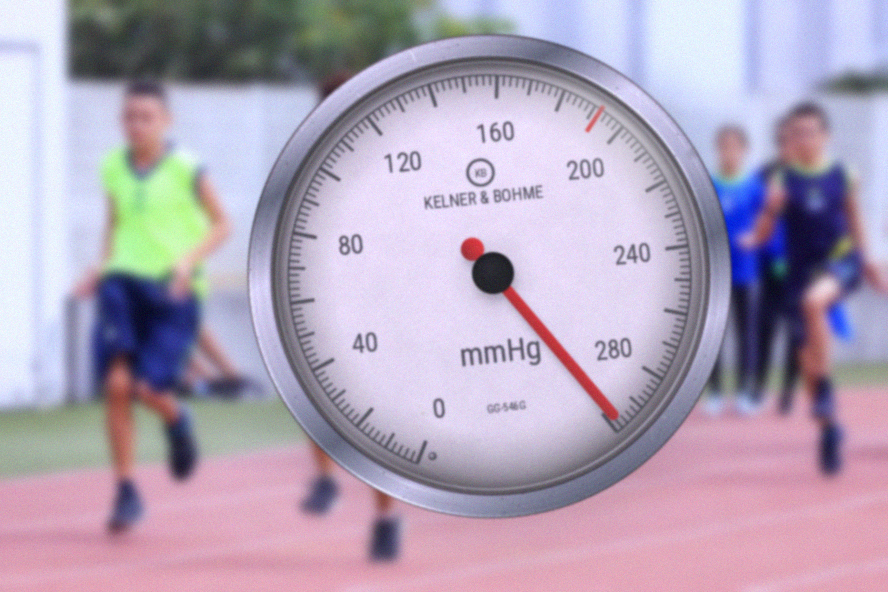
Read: 298 mmHg
